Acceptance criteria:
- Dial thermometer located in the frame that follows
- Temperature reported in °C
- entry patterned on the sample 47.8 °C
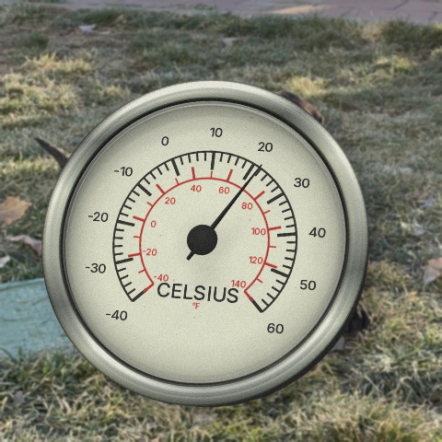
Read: 22 °C
